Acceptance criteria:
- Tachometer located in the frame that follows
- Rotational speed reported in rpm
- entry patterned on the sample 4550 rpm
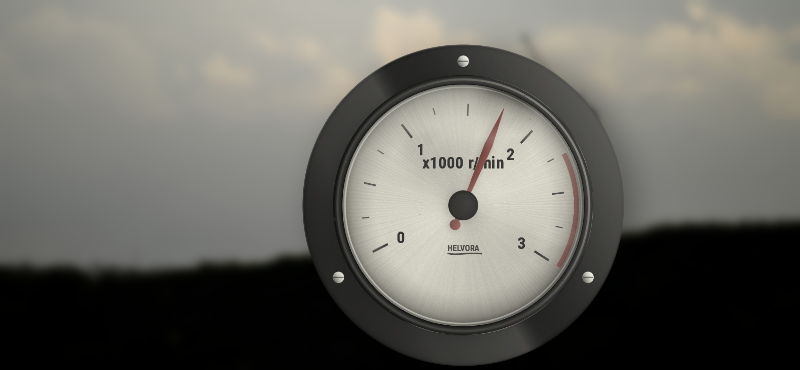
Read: 1750 rpm
